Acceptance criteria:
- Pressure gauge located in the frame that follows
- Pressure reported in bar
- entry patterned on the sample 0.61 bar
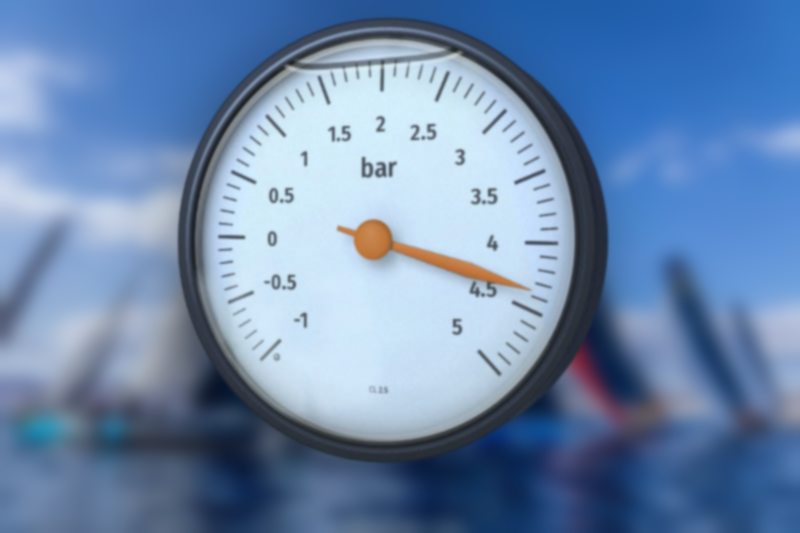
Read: 4.35 bar
